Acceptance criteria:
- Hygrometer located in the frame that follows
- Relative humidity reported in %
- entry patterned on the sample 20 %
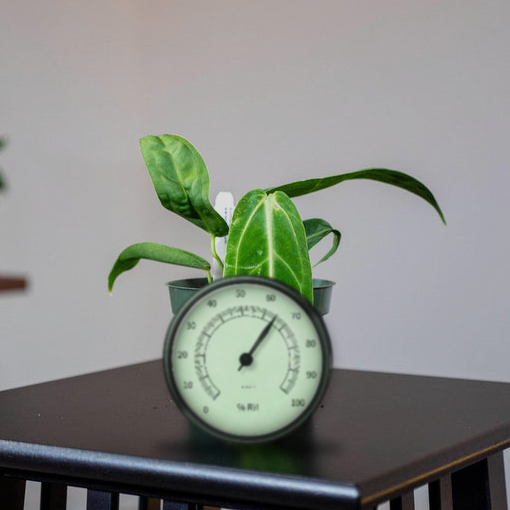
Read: 65 %
